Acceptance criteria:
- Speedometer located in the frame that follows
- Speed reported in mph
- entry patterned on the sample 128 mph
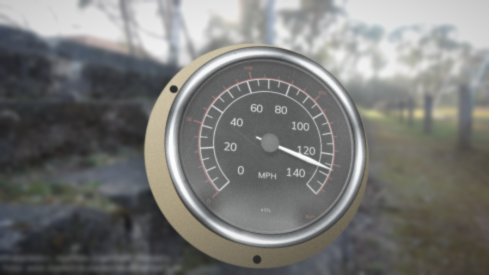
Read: 127.5 mph
